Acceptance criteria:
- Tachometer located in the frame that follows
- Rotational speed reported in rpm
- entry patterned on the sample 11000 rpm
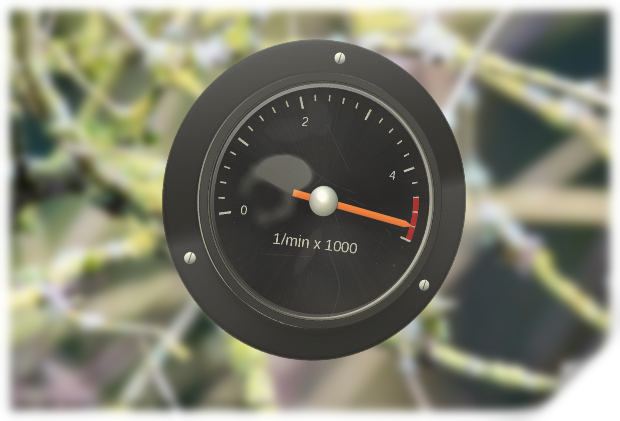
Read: 4800 rpm
